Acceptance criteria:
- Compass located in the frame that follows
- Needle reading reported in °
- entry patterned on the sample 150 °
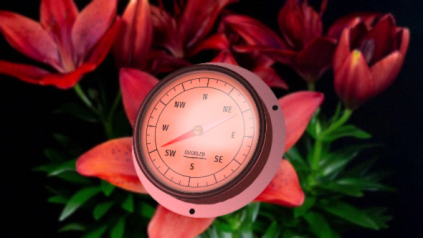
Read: 240 °
